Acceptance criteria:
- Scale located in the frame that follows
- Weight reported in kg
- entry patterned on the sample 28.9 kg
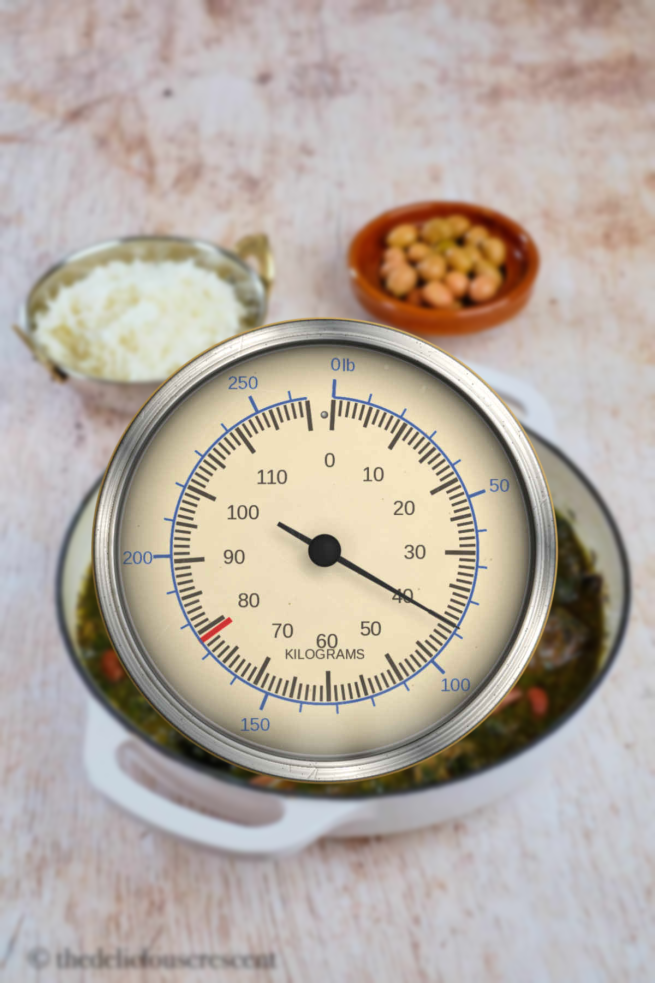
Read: 40 kg
